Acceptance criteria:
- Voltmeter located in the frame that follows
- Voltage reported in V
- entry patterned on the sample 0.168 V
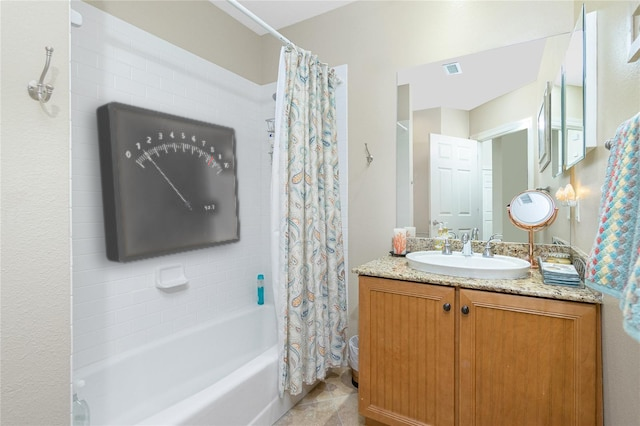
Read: 1 V
